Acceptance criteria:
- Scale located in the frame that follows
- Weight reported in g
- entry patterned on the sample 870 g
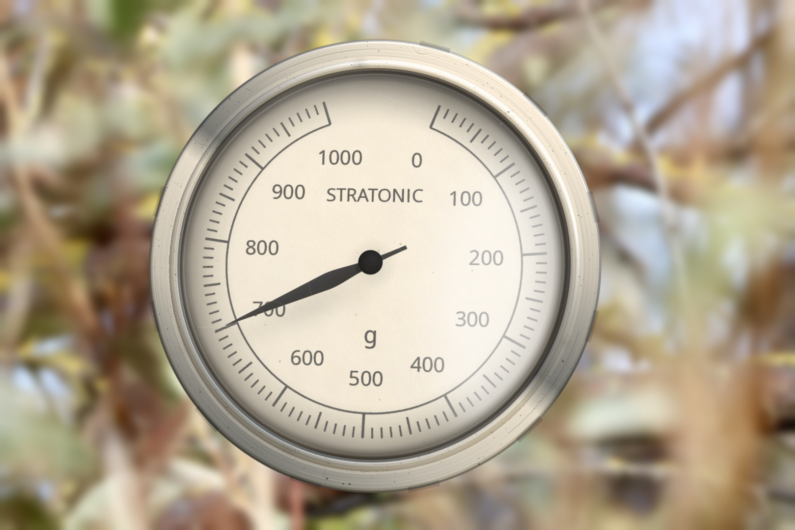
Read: 700 g
